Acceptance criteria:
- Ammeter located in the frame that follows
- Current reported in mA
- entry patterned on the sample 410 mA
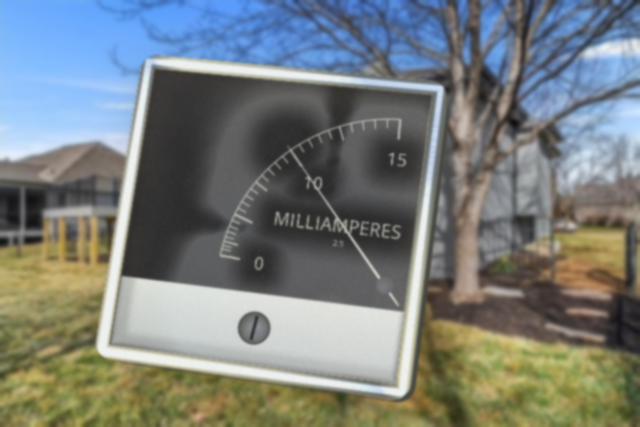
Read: 10 mA
